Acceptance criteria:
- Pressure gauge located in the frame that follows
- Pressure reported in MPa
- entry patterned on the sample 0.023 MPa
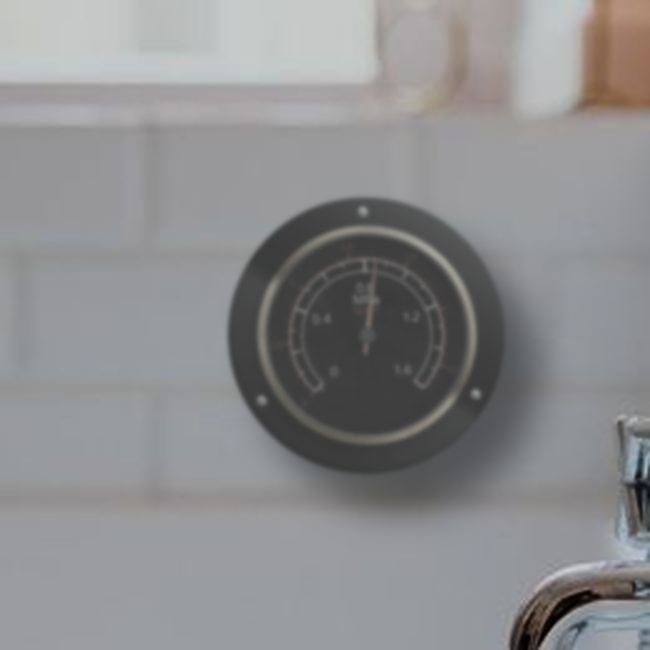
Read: 0.85 MPa
